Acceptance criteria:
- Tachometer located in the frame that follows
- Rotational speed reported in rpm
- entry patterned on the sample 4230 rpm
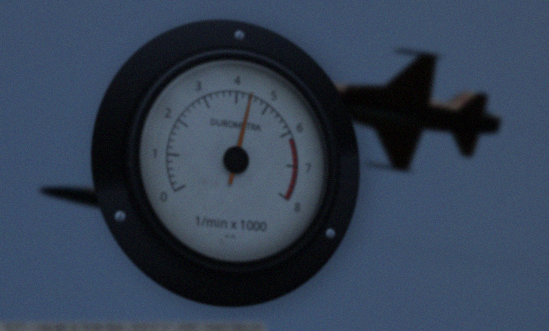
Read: 4400 rpm
